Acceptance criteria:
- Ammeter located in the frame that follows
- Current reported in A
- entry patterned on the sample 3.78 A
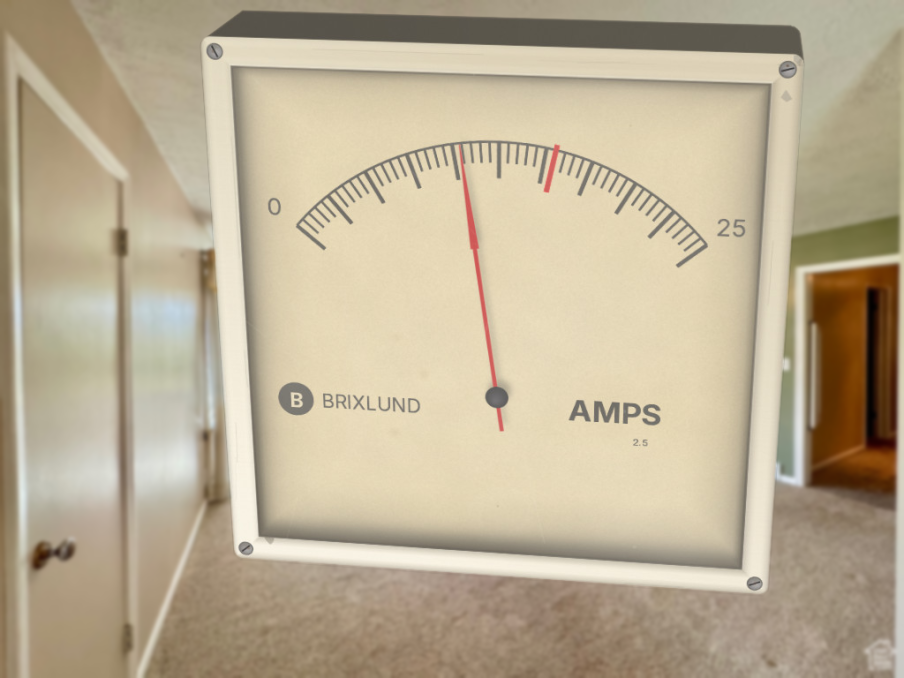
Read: 10.5 A
